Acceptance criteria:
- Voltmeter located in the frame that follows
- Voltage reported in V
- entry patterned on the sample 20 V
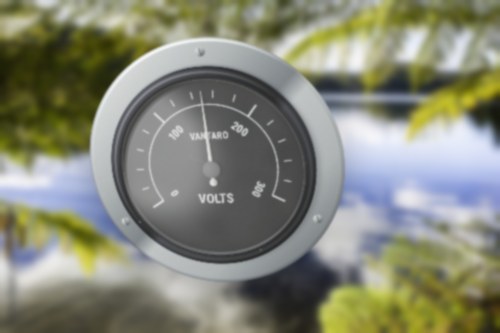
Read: 150 V
